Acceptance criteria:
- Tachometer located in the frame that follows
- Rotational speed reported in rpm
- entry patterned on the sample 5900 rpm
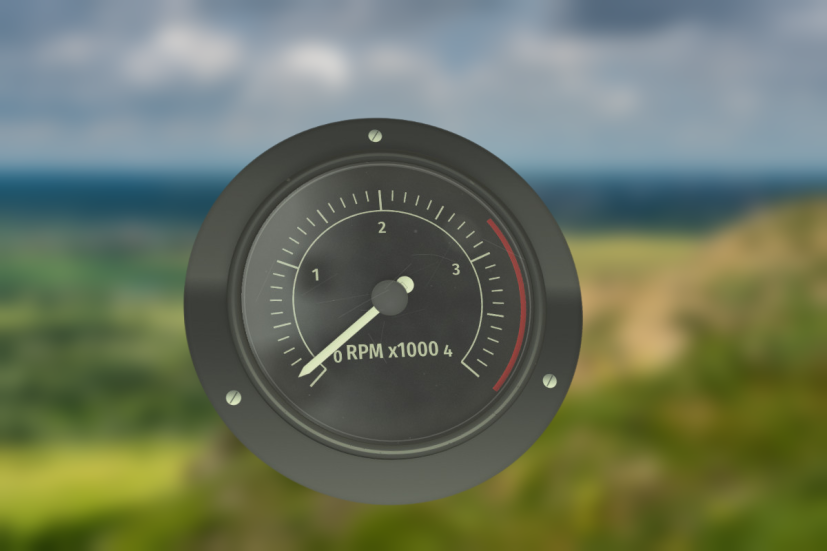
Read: 100 rpm
